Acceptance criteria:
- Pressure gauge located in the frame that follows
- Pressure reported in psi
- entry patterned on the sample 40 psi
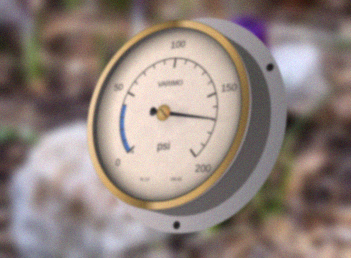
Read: 170 psi
